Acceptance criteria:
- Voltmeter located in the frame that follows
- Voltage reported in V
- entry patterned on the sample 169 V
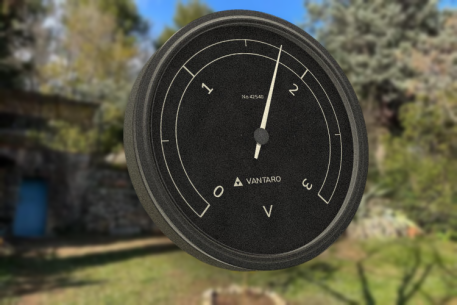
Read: 1.75 V
